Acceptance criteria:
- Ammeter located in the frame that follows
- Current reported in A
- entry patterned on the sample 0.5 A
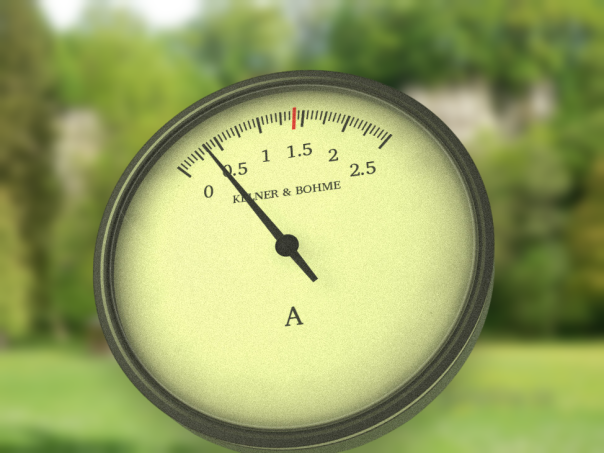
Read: 0.35 A
